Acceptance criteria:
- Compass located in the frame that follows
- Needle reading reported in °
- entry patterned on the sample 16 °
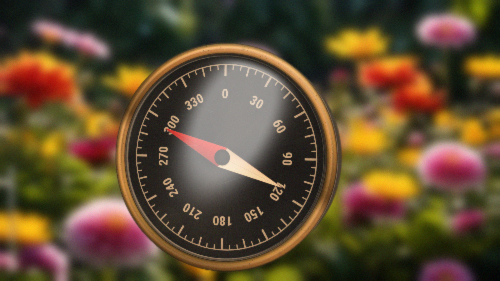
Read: 295 °
